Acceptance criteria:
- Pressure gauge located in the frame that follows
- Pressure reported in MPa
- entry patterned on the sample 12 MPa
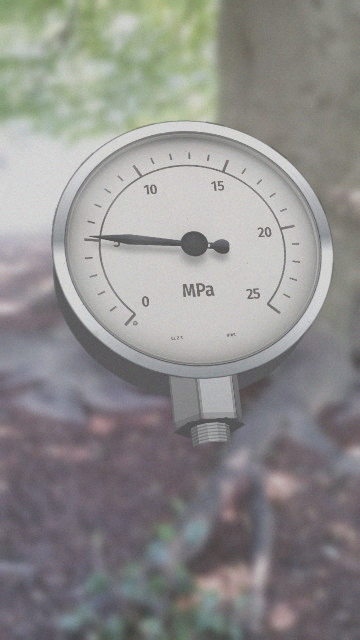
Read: 5 MPa
